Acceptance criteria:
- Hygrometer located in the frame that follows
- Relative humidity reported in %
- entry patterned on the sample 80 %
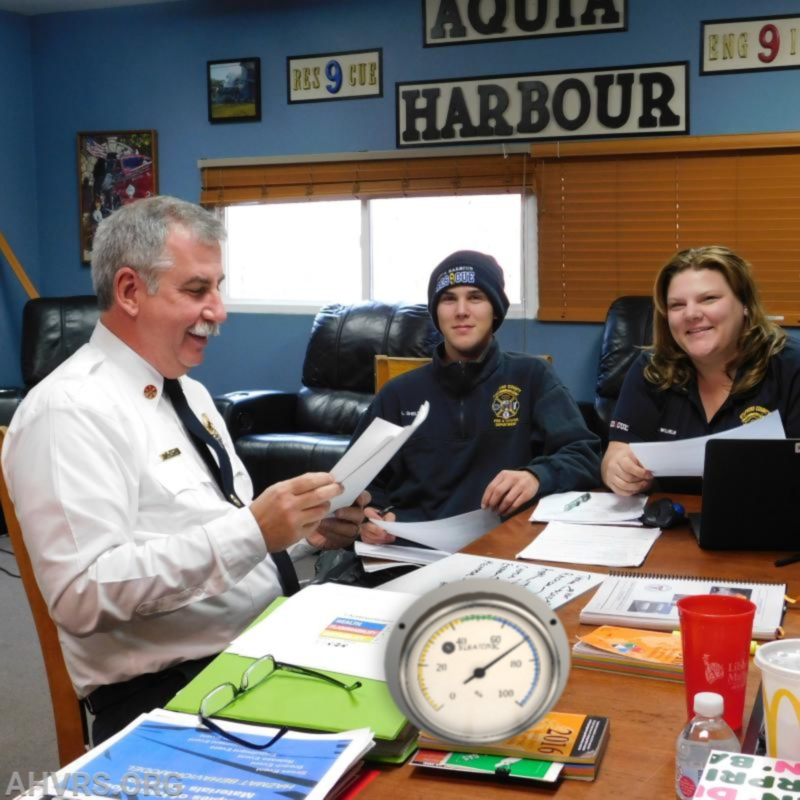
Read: 70 %
